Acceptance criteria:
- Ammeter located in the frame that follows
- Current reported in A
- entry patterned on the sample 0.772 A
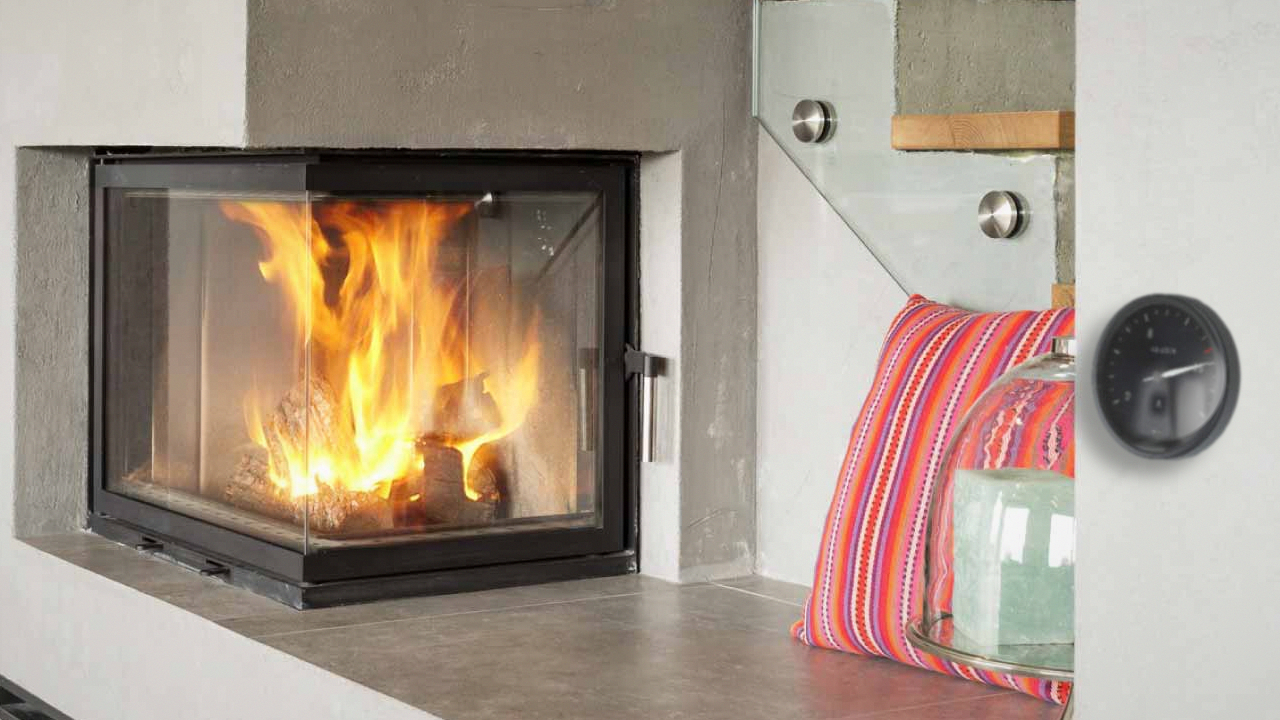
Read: 16 A
